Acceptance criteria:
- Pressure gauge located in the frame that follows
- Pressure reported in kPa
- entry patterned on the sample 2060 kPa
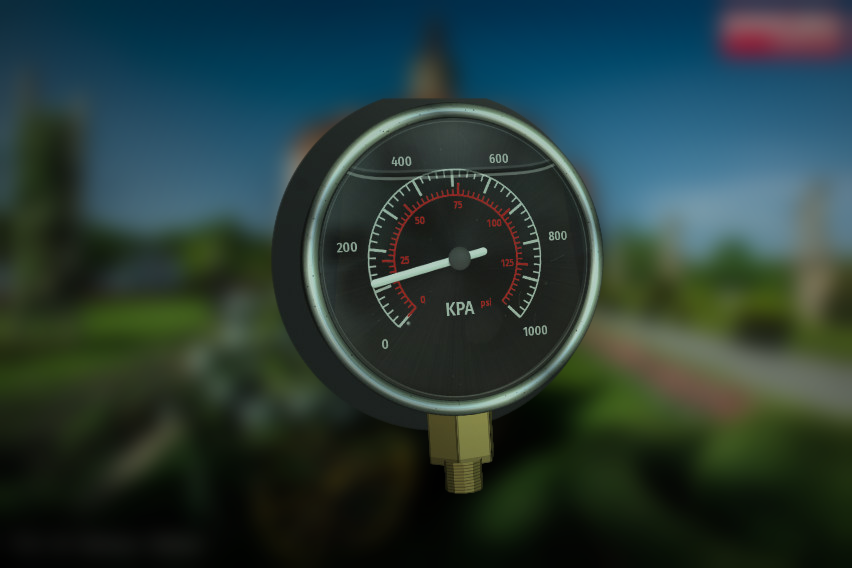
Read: 120 kPa
